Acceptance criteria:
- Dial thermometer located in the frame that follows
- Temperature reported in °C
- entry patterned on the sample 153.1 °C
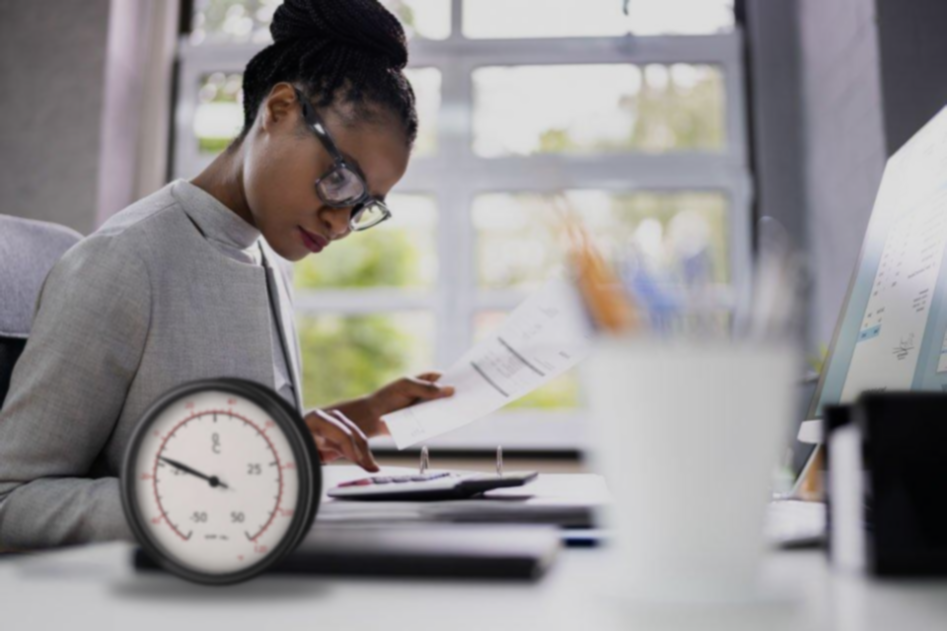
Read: -22.5 °C
